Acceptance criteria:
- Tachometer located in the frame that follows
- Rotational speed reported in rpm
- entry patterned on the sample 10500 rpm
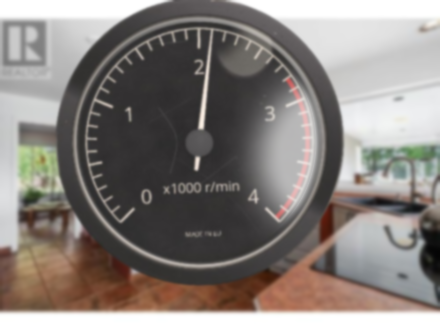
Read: 2100 rpm
